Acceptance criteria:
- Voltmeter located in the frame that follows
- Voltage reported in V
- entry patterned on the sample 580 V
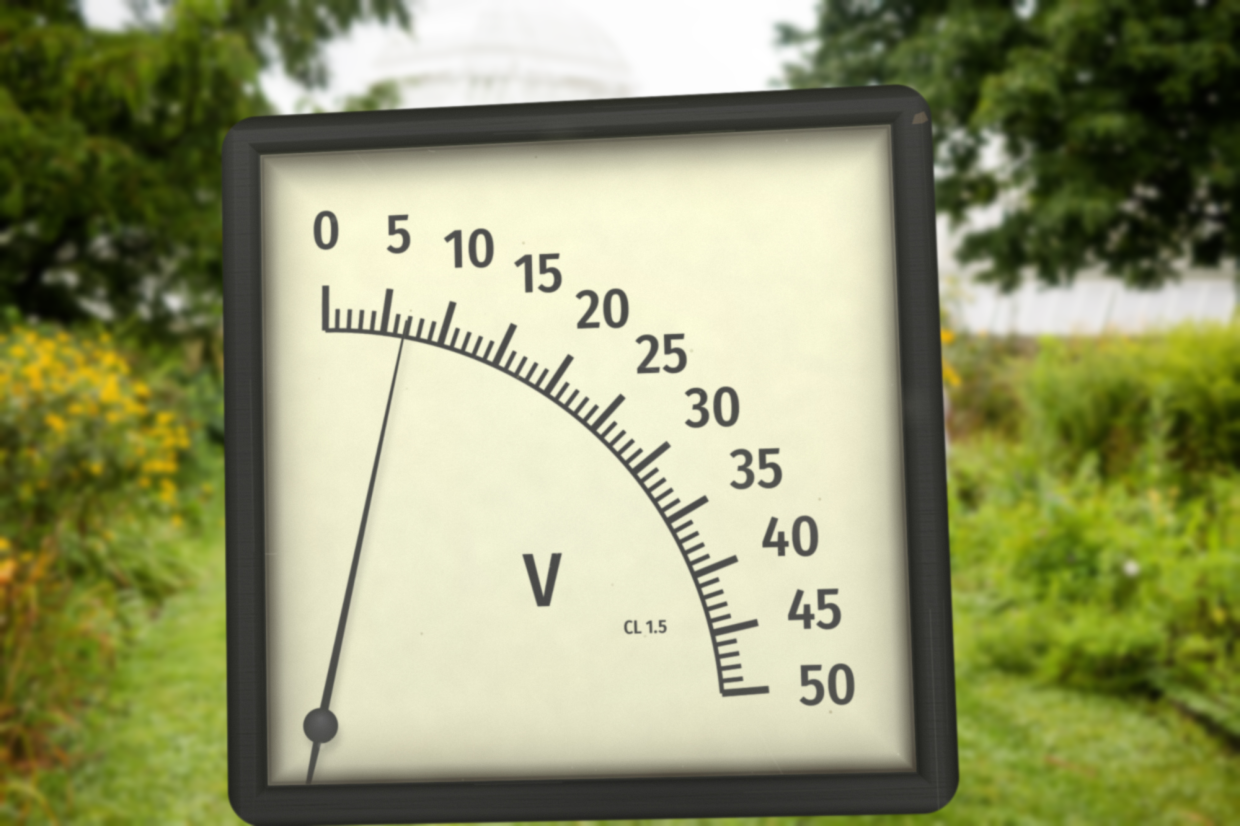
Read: 7 V
